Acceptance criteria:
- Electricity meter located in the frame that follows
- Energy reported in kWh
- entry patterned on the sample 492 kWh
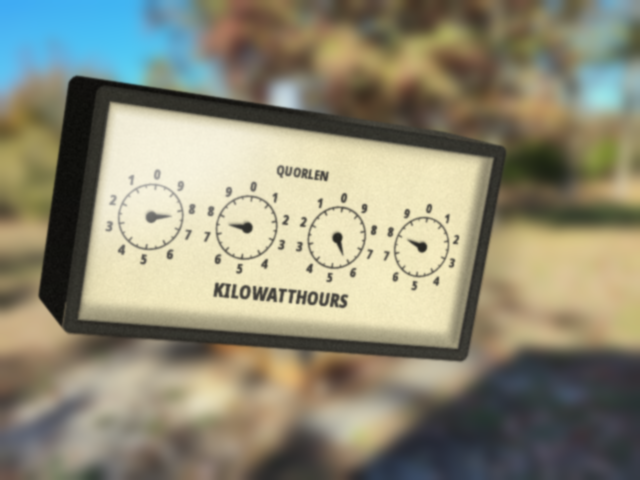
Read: 7758 kWh
